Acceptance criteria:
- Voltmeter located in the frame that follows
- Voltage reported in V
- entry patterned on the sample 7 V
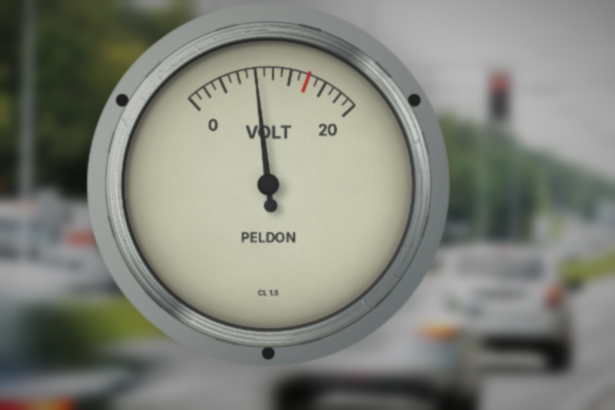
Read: 8 V
